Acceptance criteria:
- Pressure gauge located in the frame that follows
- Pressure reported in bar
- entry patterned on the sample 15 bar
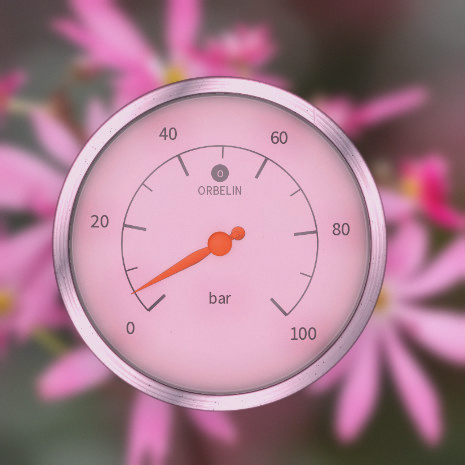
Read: 5 bar
